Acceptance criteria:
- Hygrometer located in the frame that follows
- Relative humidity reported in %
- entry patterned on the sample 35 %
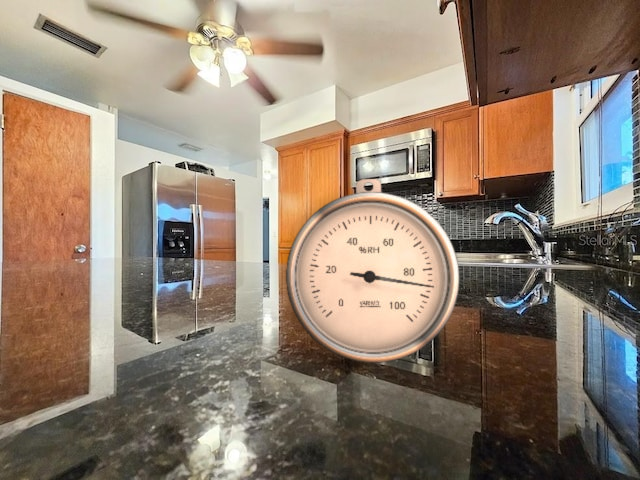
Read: 86 %
